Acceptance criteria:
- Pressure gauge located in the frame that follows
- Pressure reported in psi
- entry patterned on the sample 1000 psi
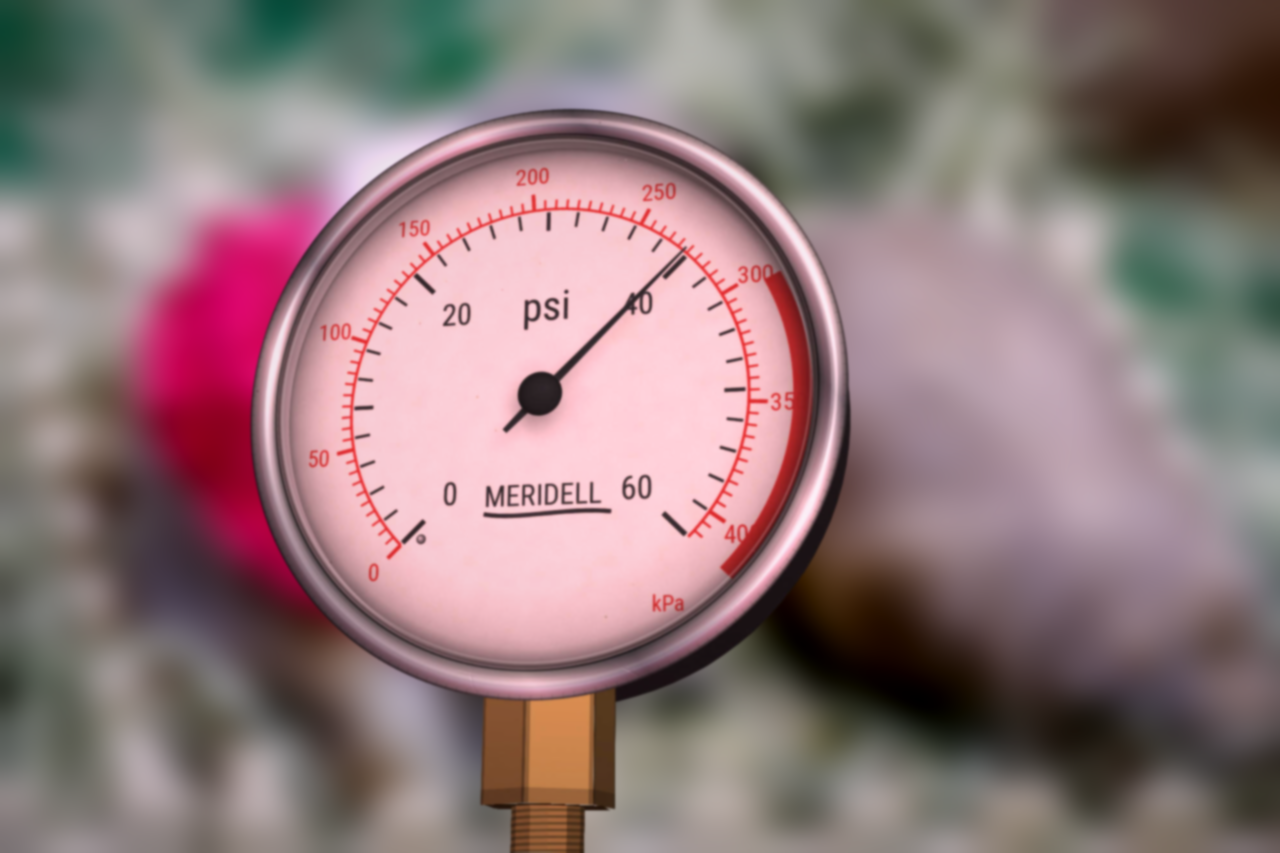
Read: 40 psi
